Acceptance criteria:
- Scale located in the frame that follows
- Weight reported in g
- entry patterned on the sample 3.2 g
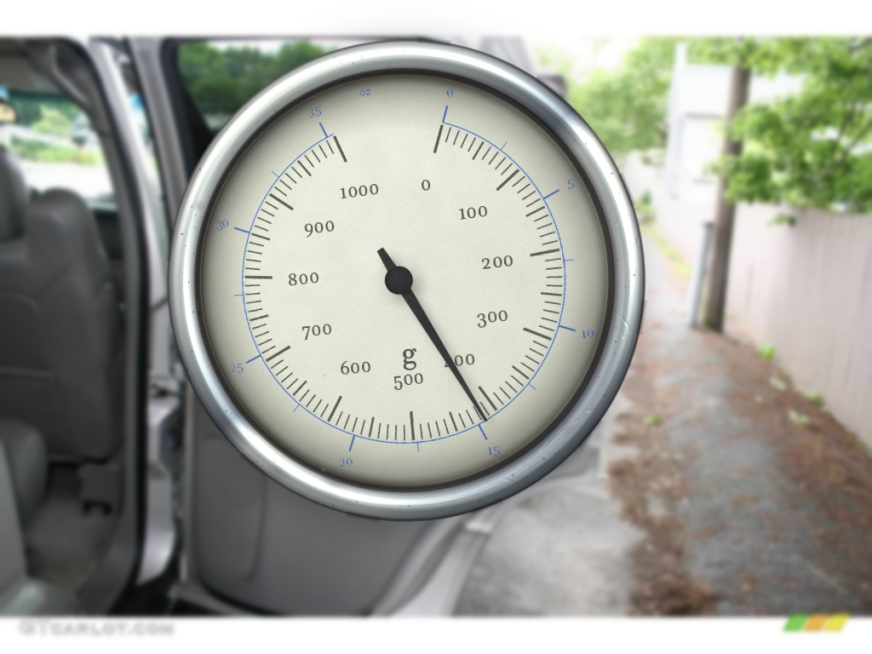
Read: 415 g
